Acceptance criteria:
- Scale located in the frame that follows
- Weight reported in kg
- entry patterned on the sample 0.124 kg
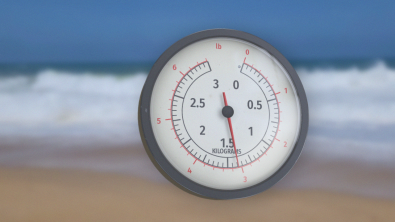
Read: 1.4 kg
